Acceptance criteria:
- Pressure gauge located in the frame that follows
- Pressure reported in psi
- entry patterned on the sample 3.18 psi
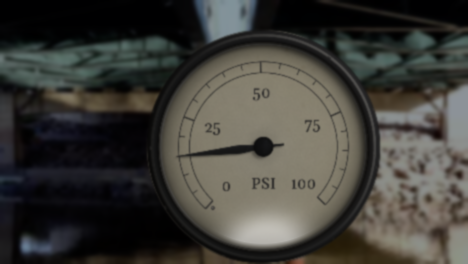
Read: 15 psi
